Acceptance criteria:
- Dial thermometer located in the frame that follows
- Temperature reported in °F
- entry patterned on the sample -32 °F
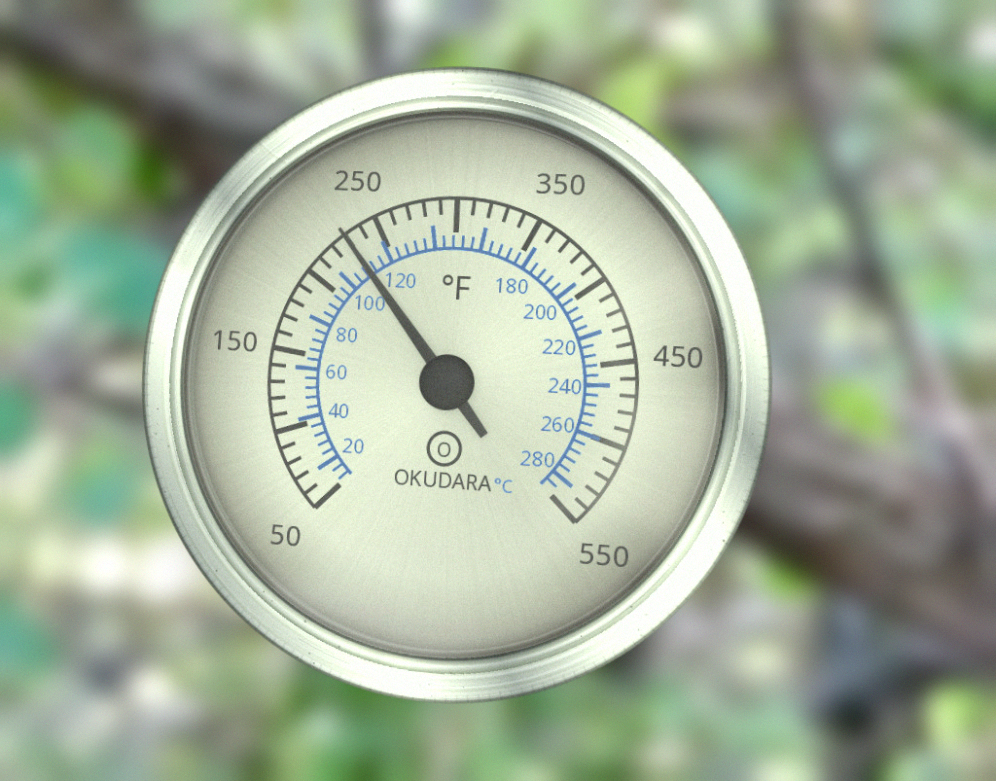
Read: 230 °F
